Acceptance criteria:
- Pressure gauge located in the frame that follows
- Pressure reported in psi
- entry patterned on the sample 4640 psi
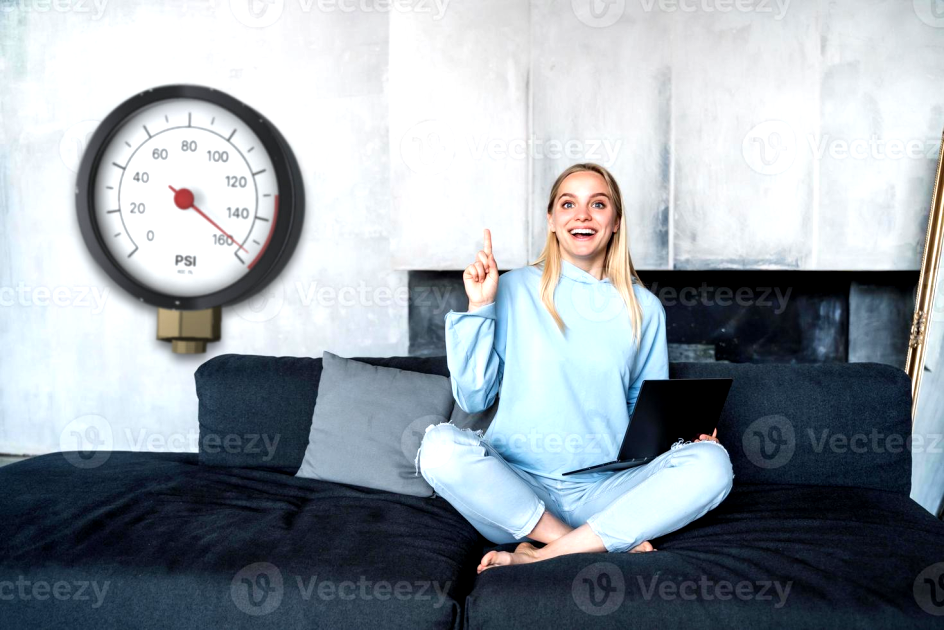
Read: 155 psi
